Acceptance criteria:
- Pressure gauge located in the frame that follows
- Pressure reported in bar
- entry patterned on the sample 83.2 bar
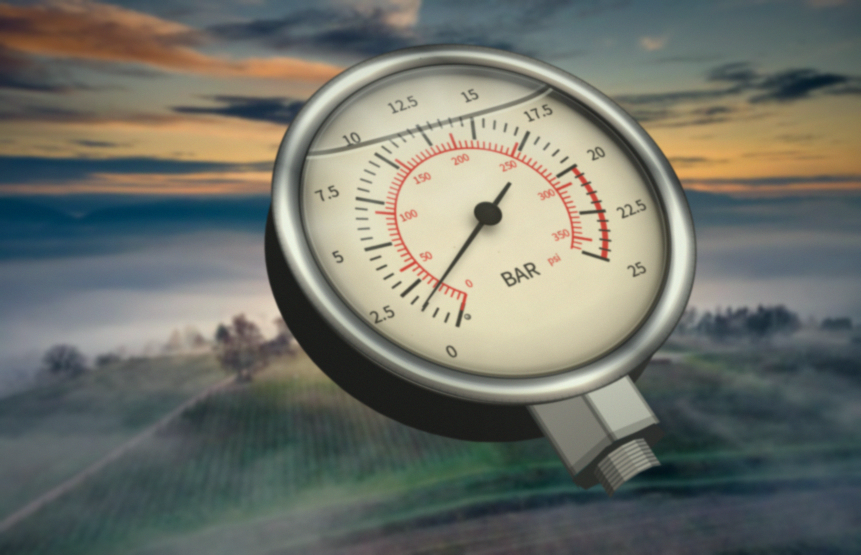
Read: 1.5 bar
